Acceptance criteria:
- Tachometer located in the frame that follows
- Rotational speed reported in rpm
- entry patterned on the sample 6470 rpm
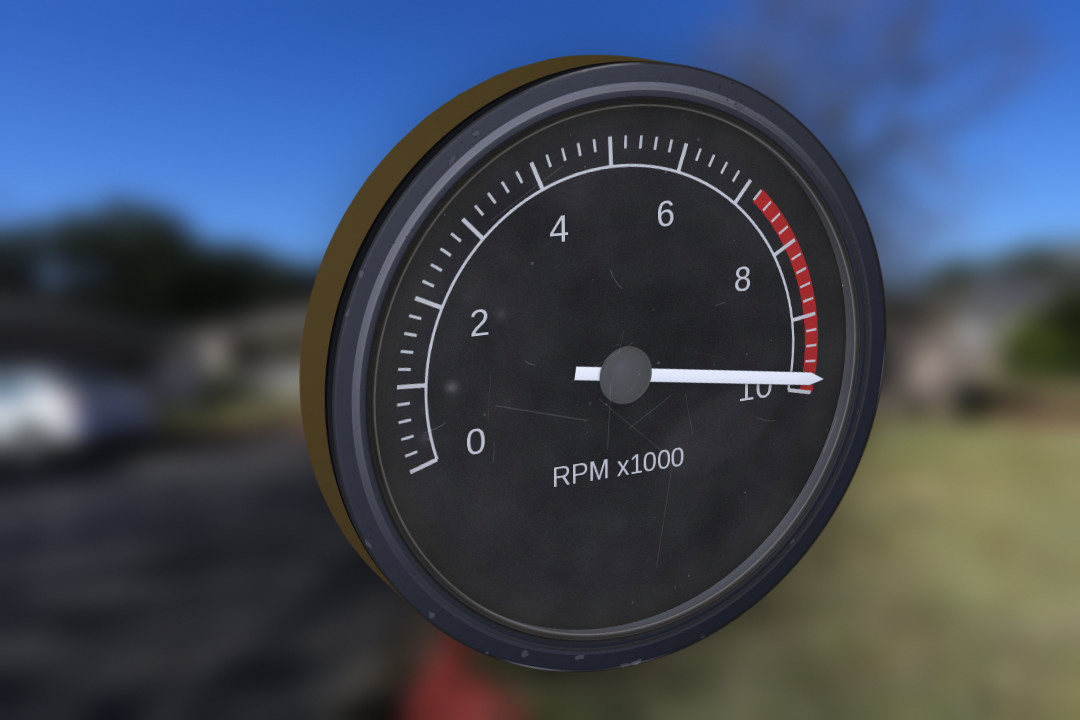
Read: 9800 rpm
